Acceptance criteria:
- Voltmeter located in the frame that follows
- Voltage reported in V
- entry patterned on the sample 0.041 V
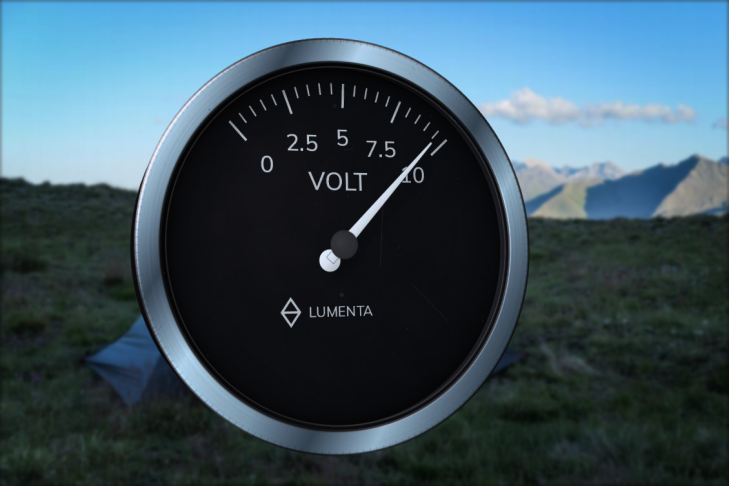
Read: 9.5 V
